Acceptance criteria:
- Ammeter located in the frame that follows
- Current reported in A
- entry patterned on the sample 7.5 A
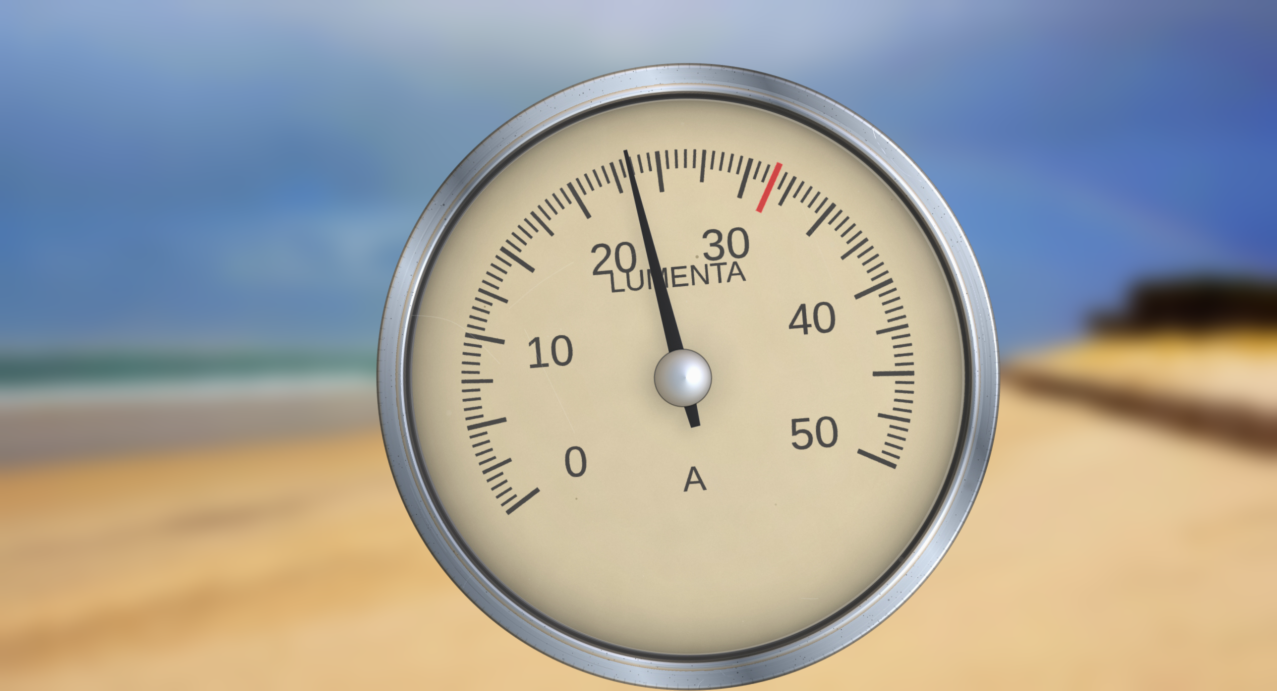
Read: 23.5 A
